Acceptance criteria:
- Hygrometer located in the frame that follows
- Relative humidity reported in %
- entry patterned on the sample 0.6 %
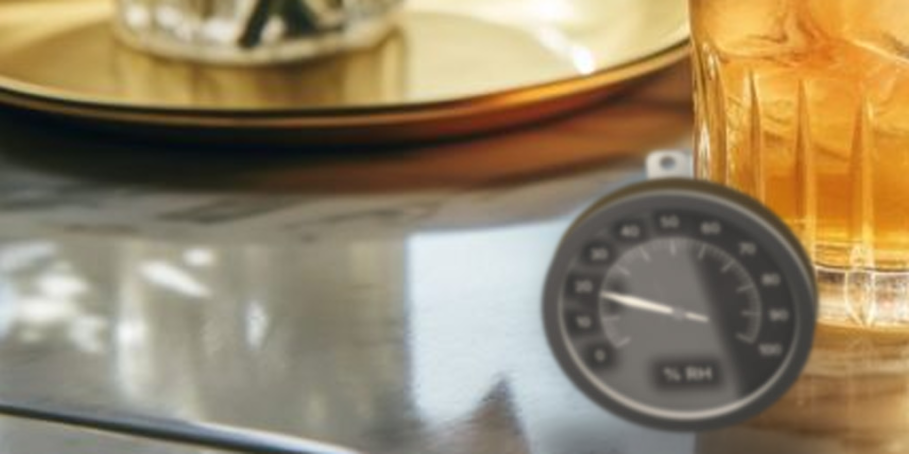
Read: 20 %
